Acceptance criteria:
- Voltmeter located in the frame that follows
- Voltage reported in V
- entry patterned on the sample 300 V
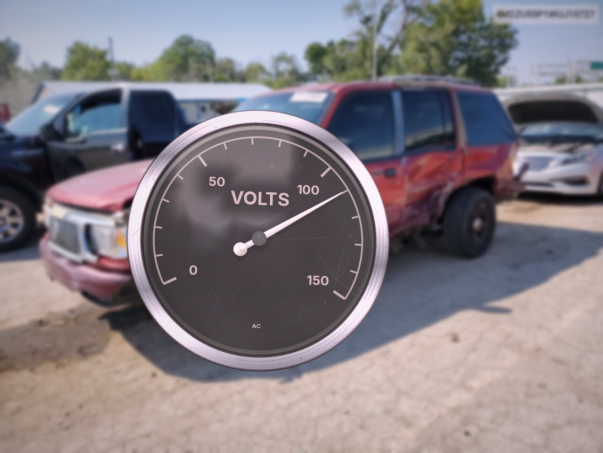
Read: 110 V
